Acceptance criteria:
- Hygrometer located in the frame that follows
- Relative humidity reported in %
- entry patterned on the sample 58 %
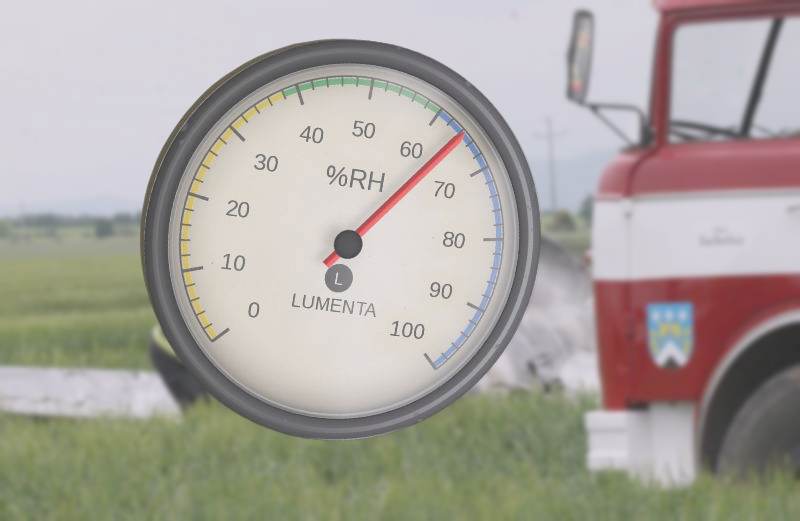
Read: 64 %
